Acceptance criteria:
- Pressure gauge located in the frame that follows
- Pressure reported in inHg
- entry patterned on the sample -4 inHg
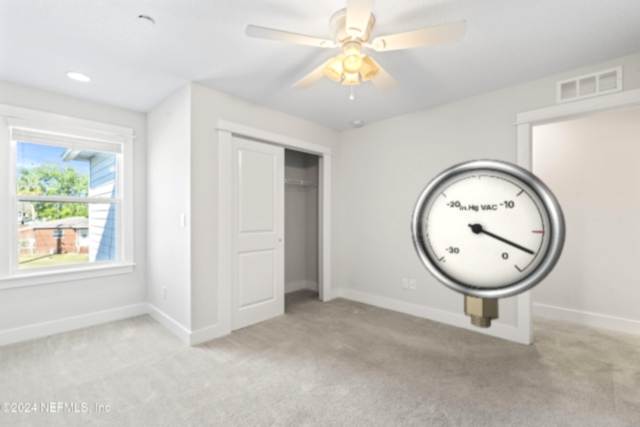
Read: -2.5 inHg
